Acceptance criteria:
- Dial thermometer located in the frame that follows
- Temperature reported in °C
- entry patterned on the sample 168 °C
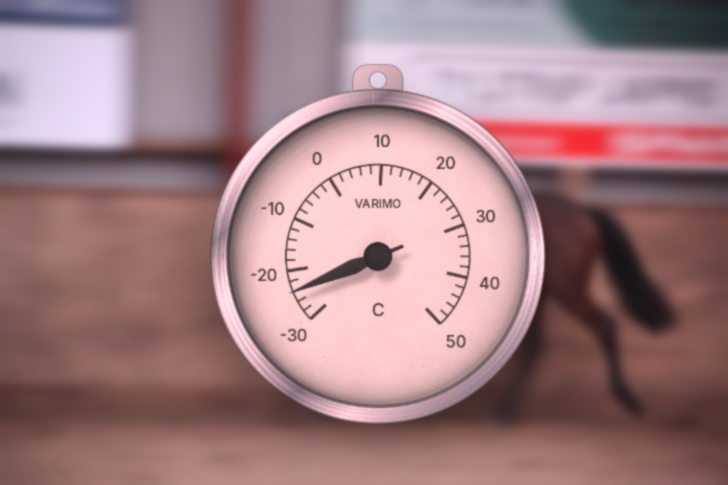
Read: -24 °C
